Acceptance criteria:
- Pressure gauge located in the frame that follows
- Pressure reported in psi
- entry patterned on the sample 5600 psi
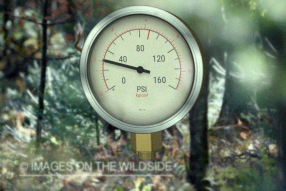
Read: 30 psi
